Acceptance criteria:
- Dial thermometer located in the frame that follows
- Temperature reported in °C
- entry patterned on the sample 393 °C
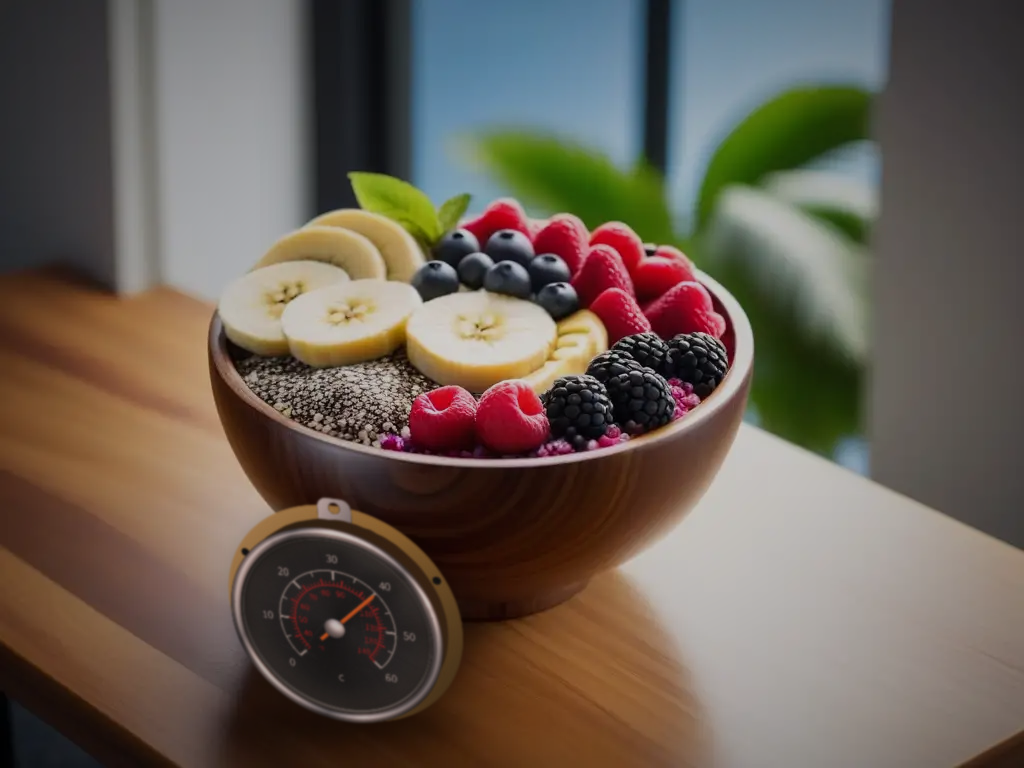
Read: 40 °C
